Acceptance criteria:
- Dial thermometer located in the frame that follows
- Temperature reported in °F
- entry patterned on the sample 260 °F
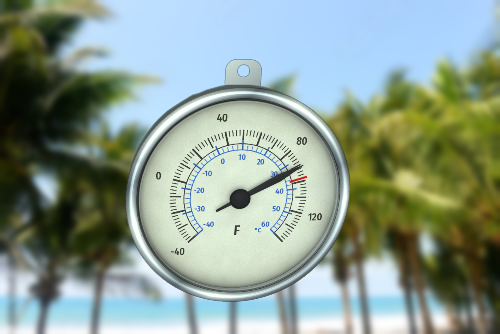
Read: 90 °F
